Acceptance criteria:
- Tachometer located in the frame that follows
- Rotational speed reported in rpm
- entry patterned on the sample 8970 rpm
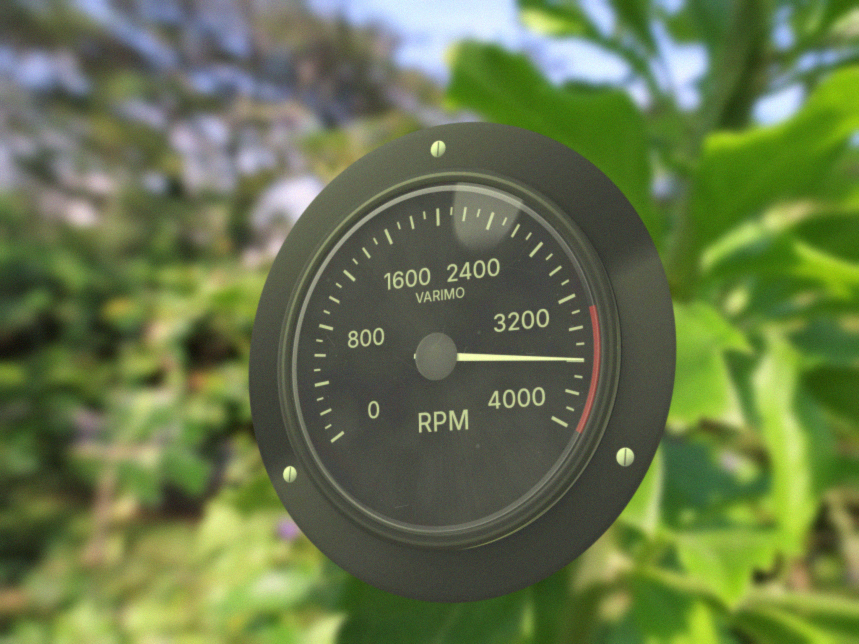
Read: 3600 rpm
